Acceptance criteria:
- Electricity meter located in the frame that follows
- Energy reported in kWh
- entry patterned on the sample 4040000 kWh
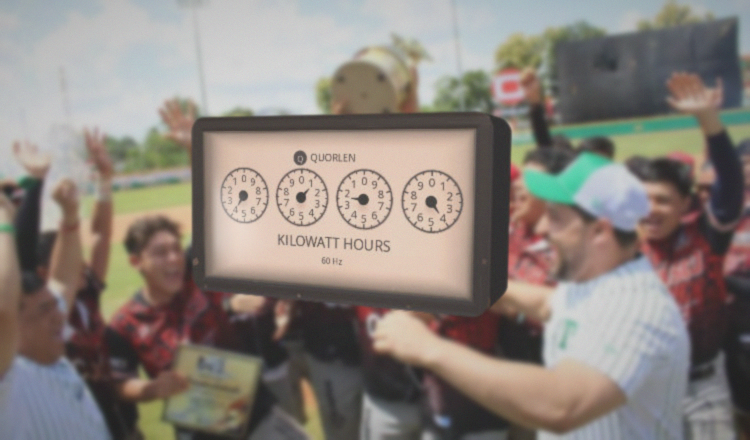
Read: 4124 kWh
